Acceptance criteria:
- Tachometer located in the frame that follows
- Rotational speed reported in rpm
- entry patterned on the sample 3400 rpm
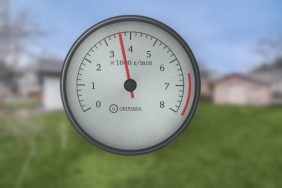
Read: 3600 rpm
